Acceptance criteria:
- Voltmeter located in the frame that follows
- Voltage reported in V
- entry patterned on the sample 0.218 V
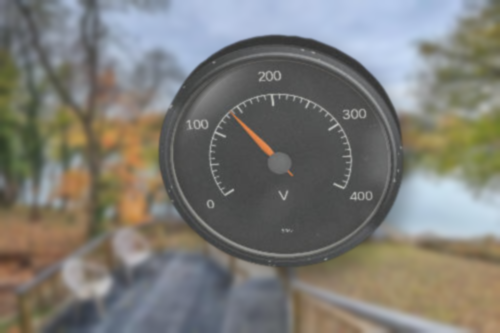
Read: 140 V
